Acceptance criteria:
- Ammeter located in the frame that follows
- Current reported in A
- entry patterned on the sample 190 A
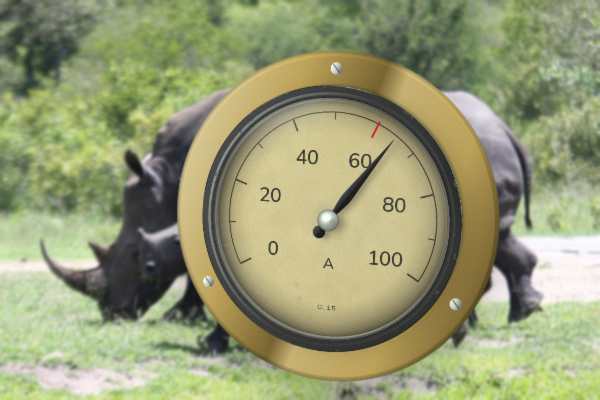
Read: 65 A
